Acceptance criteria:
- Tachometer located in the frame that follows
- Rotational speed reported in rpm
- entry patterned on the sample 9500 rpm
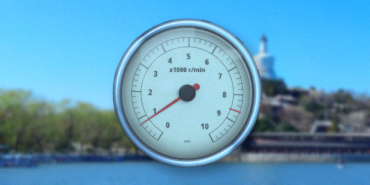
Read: 800 rpm
